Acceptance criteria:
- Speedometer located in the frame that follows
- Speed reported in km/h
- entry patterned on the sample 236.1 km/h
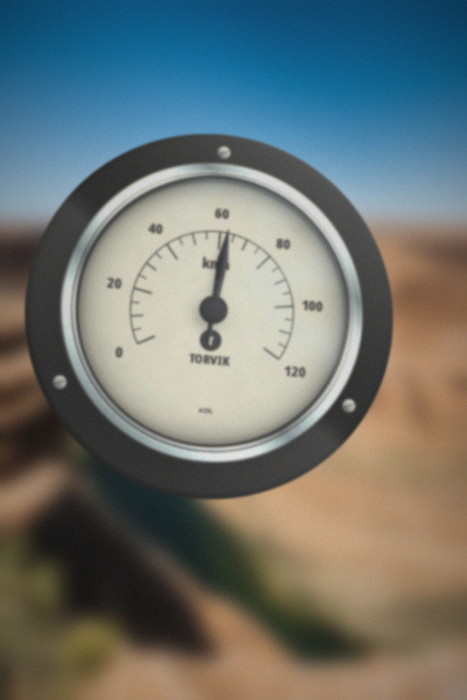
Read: 62.5 km/h
